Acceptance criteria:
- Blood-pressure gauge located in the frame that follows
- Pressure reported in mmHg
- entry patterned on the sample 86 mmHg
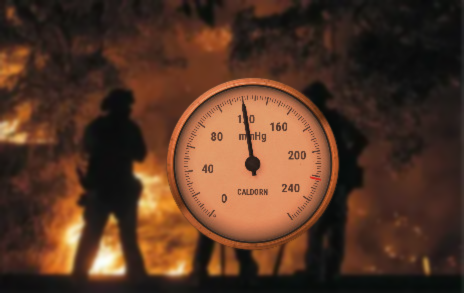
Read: 120 mmHg
